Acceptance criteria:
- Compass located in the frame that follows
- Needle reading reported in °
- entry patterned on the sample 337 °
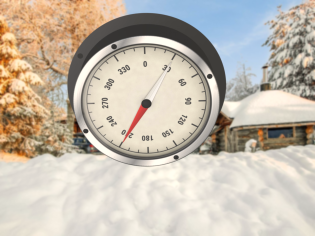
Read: 210 °
